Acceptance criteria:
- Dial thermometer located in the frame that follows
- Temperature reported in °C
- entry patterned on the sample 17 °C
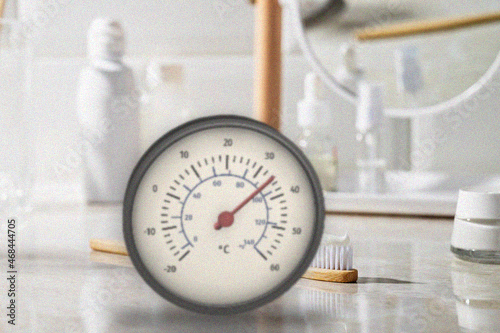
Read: 34 °C
